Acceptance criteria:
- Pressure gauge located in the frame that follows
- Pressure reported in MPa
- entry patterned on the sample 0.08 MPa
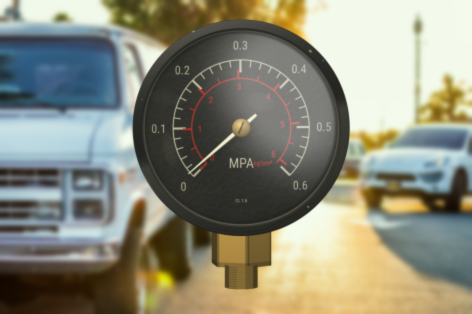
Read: 0.01 MPa
